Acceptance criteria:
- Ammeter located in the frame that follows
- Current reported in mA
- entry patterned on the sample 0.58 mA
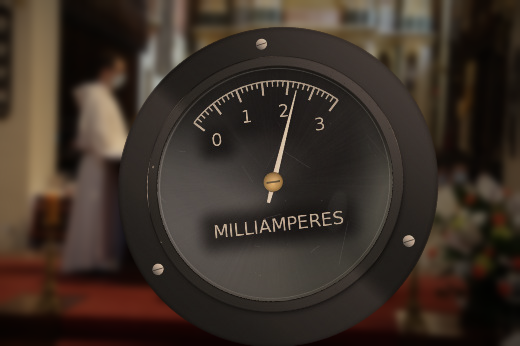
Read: 2.2 mA
